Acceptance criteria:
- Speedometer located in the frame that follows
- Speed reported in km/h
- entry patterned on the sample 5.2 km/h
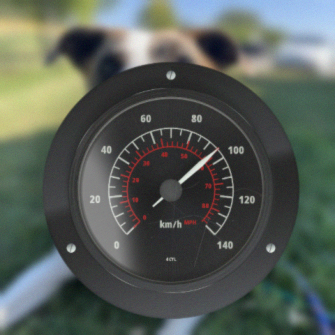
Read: 95 km/h
